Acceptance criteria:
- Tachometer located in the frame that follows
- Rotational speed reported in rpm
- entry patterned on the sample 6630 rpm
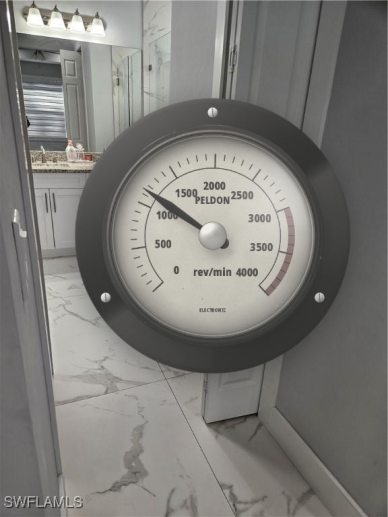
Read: 1150 rpm
